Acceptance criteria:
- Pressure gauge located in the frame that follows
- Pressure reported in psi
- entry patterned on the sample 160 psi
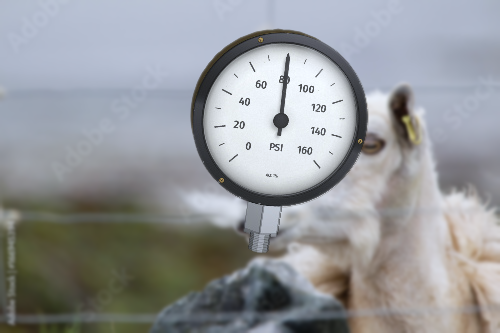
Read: 80 psi
